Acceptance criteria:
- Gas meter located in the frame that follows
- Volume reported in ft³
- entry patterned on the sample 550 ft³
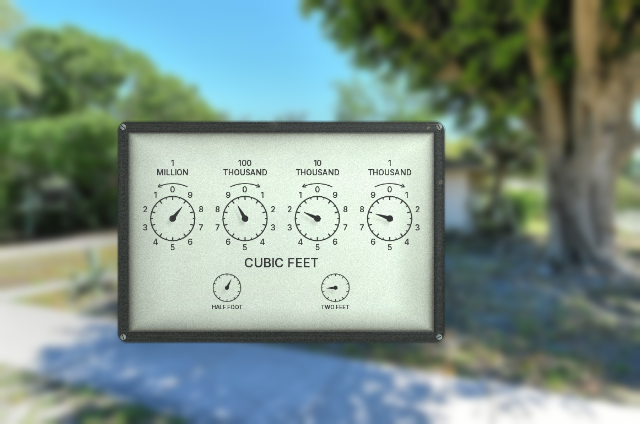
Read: 891800 ft³
